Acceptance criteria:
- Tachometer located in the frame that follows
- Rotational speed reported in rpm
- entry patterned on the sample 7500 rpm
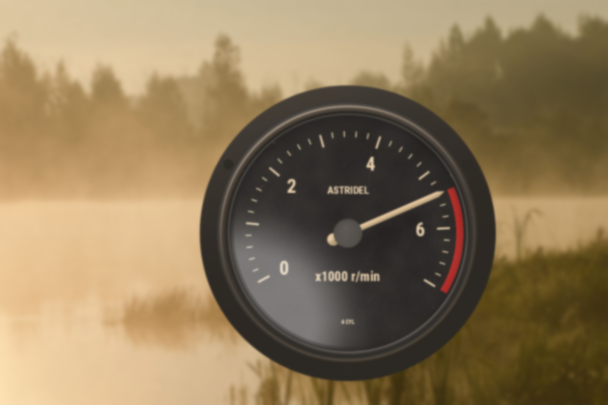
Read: 5400 rpm
